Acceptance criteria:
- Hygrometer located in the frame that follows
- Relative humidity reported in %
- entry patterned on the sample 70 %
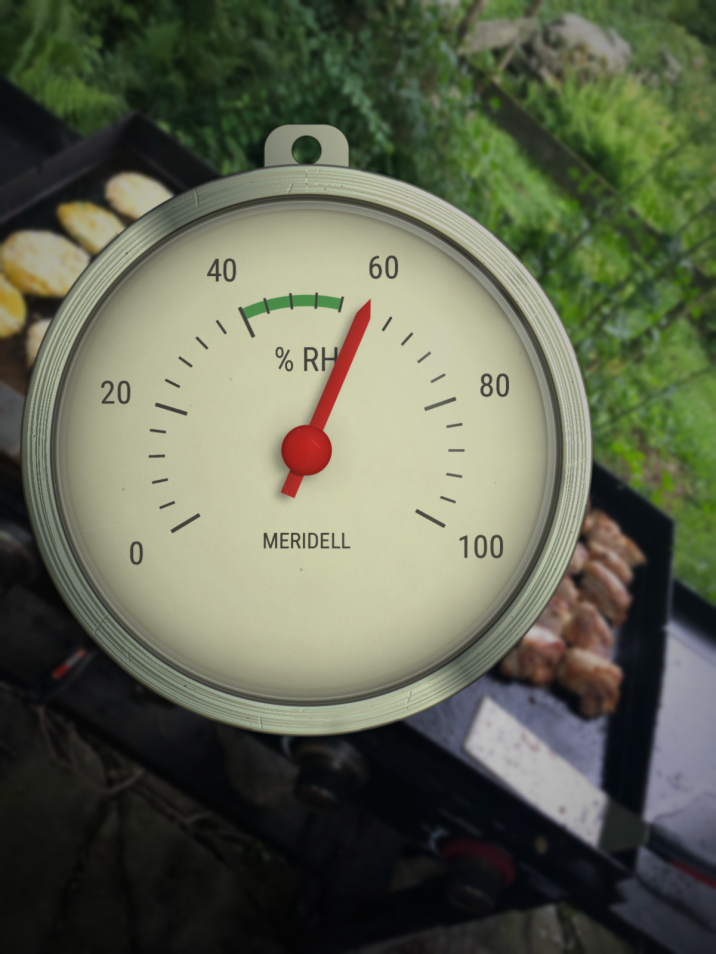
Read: 60 %
